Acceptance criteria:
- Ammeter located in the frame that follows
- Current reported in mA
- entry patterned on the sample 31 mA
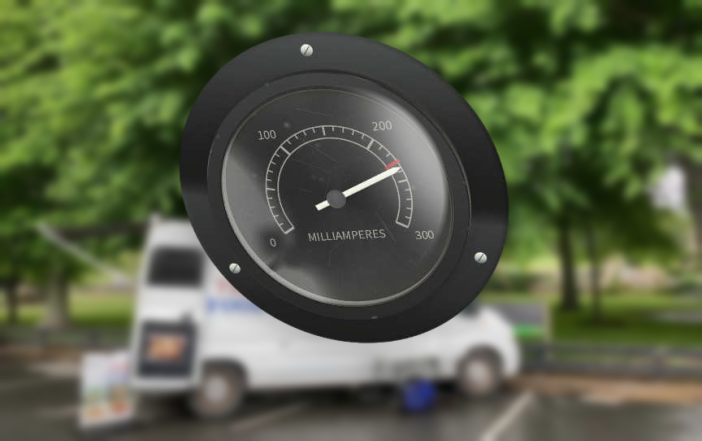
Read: 235 mA
